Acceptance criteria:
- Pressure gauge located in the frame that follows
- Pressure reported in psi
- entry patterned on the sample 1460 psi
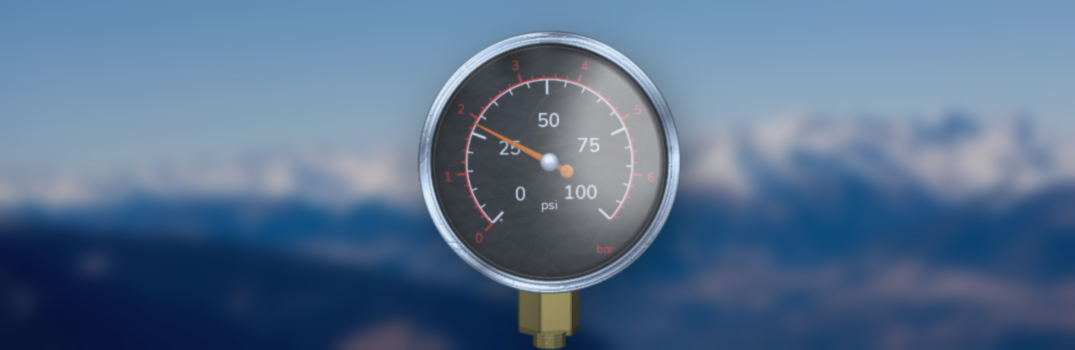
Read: 27.5 psi
